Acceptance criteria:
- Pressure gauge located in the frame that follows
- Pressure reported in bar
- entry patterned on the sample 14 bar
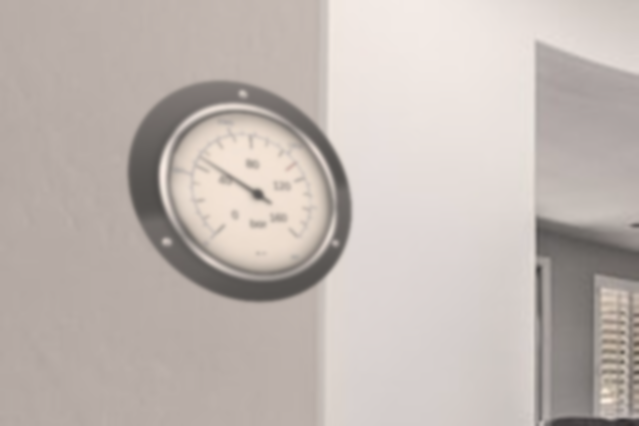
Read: 45 bar
